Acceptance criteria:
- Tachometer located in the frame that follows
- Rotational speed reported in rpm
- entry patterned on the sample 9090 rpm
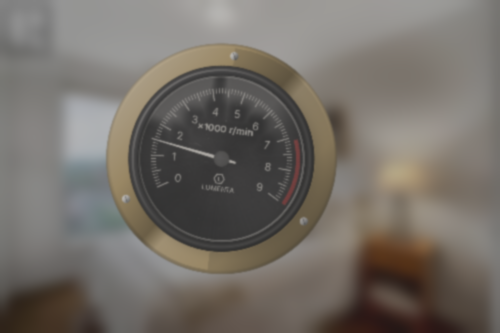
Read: 1500 rpm
